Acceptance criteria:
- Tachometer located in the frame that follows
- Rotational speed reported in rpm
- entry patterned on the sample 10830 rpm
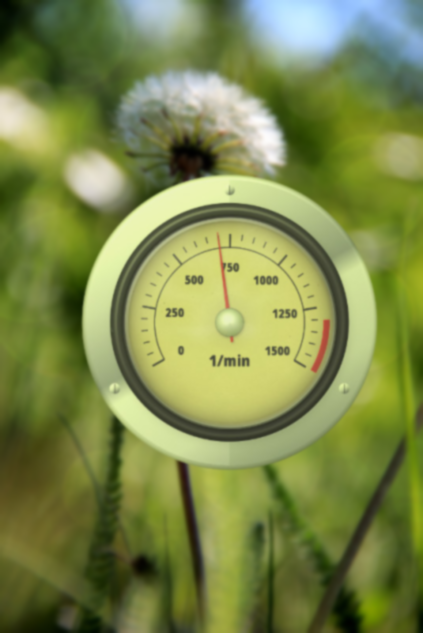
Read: 700 rpm
